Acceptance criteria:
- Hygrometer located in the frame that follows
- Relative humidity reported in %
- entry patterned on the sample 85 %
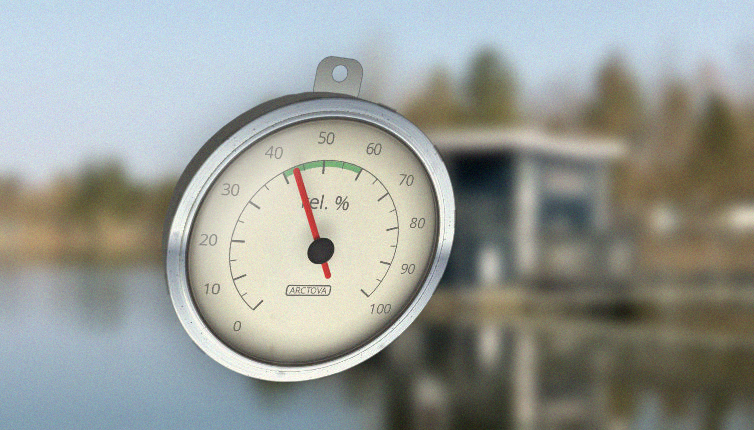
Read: 42.5 %
